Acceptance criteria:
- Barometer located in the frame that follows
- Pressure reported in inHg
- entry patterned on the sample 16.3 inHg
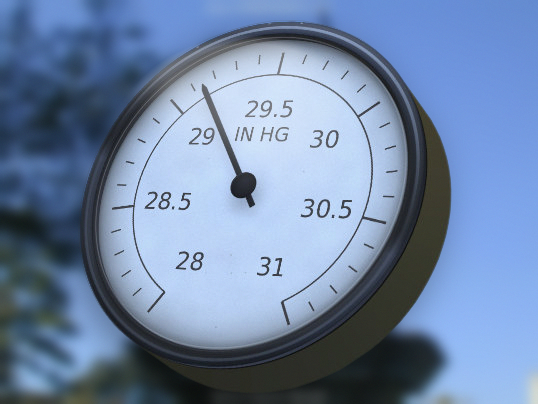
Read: 29.15 inHg
